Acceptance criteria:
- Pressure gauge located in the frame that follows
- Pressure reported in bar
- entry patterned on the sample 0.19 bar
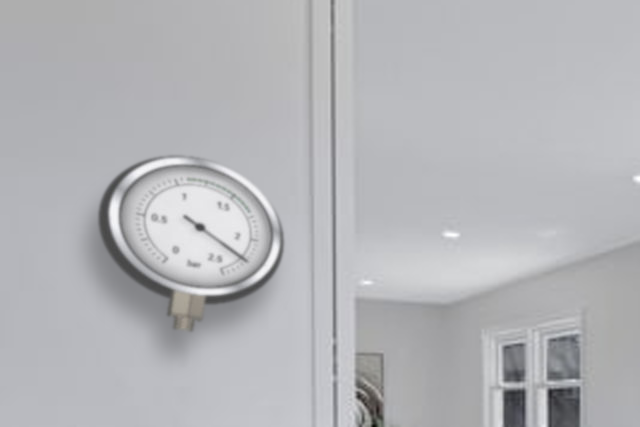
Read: 2.25 bar
